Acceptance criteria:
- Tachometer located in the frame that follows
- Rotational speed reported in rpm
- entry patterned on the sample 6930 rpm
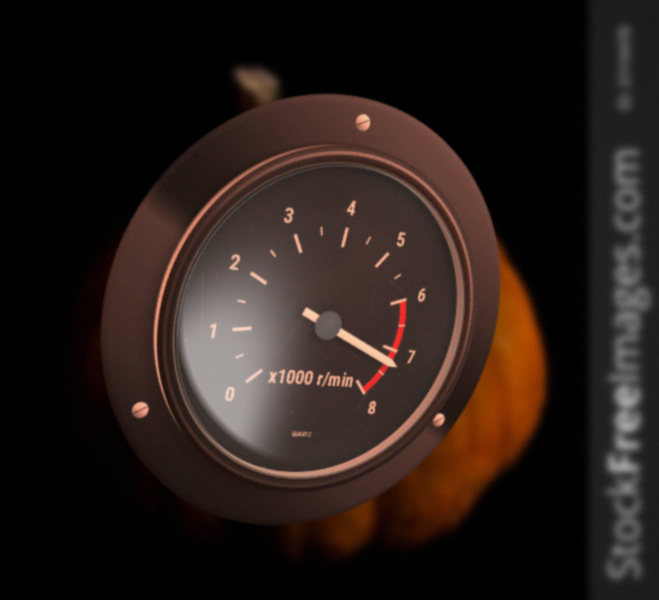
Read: 7250 rpm
